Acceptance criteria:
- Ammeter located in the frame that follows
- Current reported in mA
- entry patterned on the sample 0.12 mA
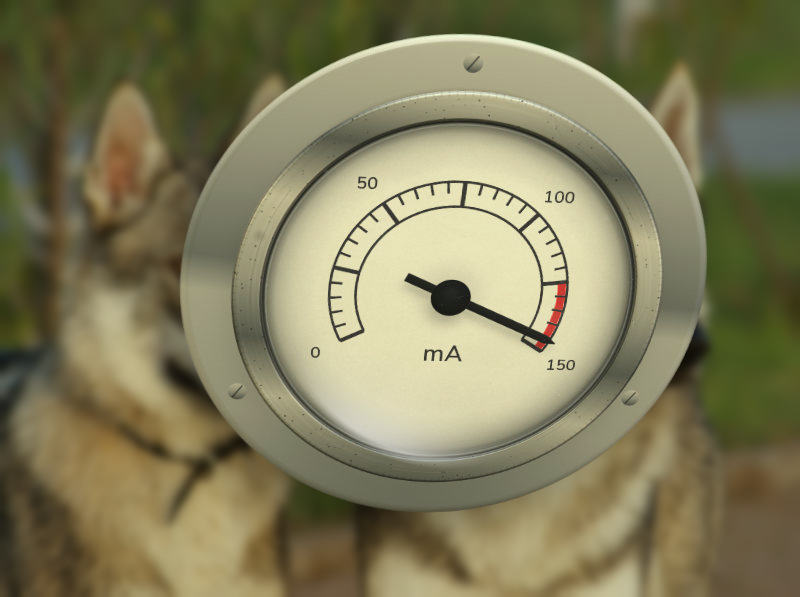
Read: 145 mA
